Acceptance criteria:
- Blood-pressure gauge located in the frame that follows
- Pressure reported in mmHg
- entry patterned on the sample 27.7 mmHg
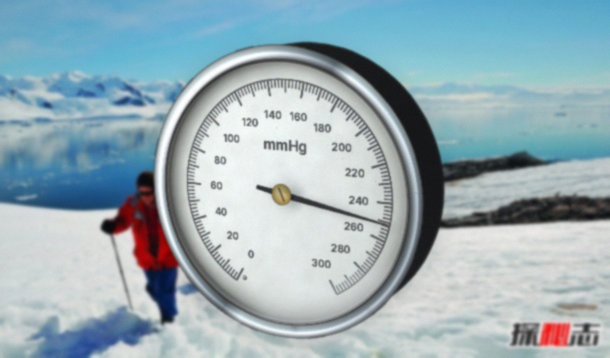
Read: 250 mmHg
